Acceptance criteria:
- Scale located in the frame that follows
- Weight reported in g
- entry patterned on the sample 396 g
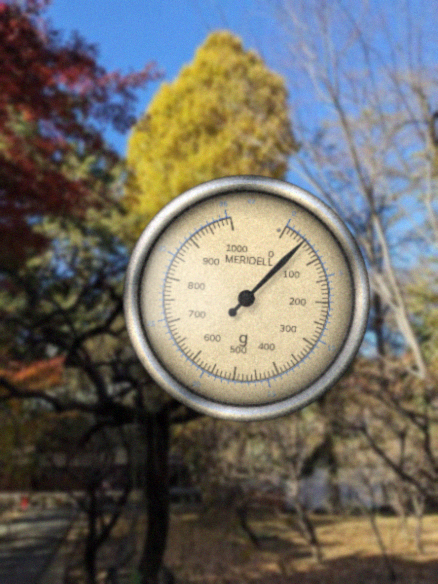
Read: 50 g
